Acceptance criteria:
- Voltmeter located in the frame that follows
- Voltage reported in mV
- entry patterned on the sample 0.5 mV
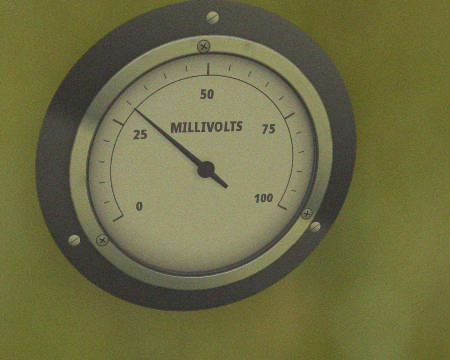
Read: 30 mV
